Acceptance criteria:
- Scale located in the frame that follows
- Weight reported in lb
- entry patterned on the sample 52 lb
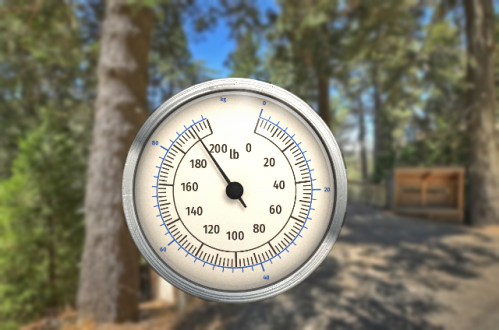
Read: 192 lb
